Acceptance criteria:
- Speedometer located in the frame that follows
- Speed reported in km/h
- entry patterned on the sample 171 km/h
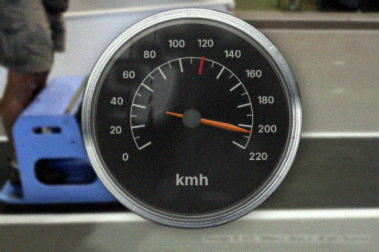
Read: 205 km/h
